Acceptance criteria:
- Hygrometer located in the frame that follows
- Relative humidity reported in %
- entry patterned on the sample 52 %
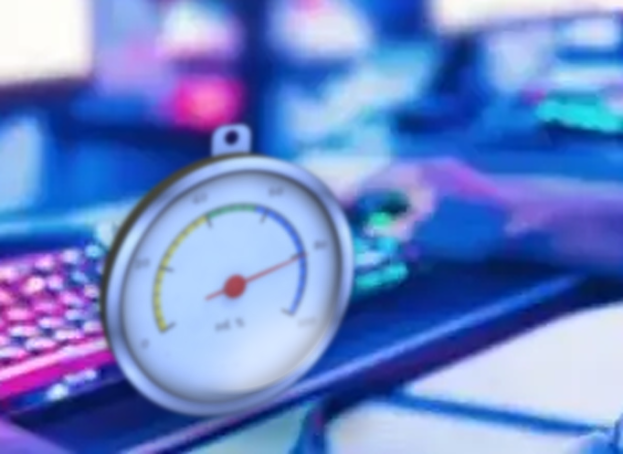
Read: 80 %
